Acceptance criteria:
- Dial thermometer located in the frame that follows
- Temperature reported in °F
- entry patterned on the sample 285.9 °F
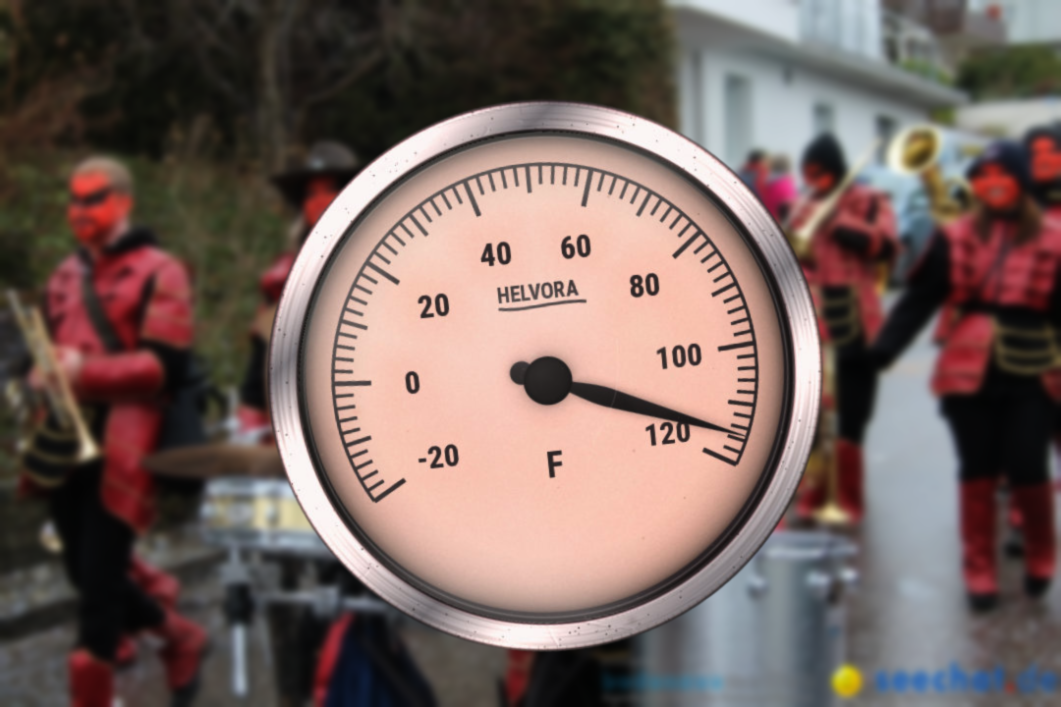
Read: 115 °F
